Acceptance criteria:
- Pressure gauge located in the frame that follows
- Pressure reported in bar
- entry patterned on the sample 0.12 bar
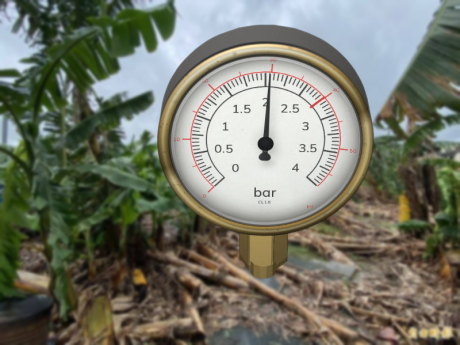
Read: 2.05 bar
